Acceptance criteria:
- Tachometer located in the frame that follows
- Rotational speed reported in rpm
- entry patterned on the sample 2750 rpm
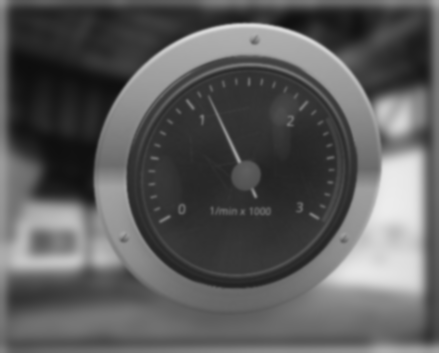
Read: 1150 rpm
